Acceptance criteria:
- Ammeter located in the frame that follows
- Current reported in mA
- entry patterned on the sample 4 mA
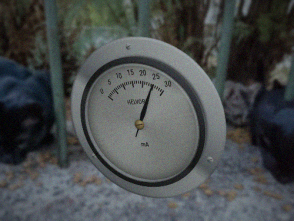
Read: 25 mA
